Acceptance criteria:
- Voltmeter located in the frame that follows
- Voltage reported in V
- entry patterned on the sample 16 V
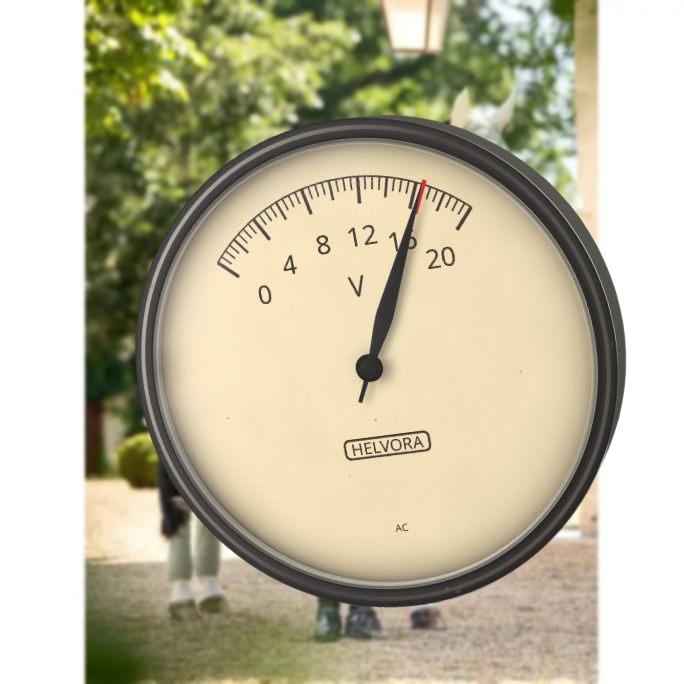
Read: 16.5 V
